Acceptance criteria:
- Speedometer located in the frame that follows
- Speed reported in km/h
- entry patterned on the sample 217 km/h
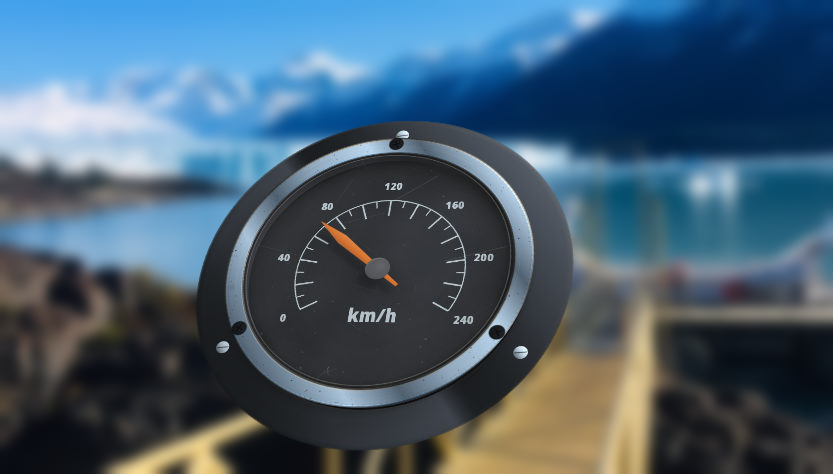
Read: 70 km/h
